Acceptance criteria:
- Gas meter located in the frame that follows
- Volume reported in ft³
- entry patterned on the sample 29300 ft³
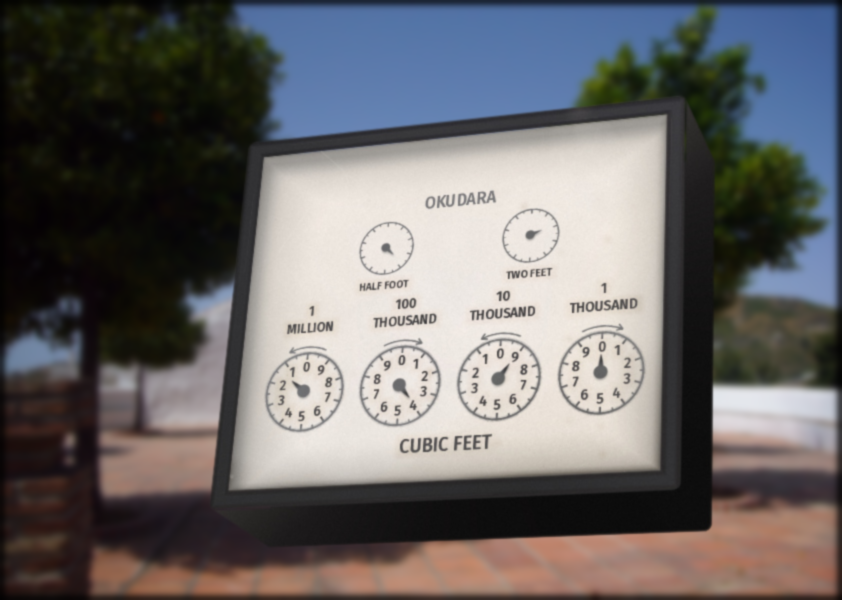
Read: 139000 ft³
